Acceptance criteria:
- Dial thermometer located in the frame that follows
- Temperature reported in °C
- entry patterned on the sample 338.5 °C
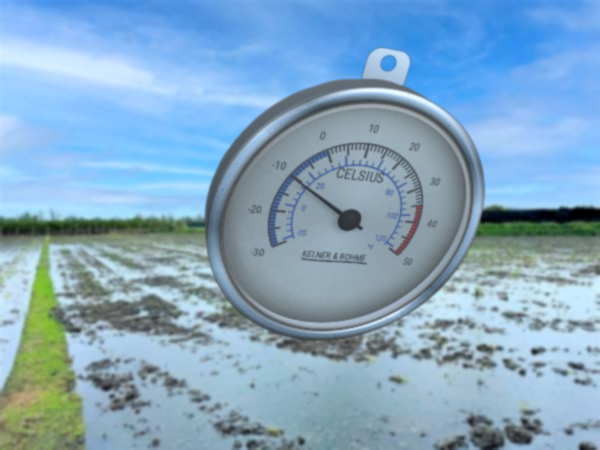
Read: -10 °C
